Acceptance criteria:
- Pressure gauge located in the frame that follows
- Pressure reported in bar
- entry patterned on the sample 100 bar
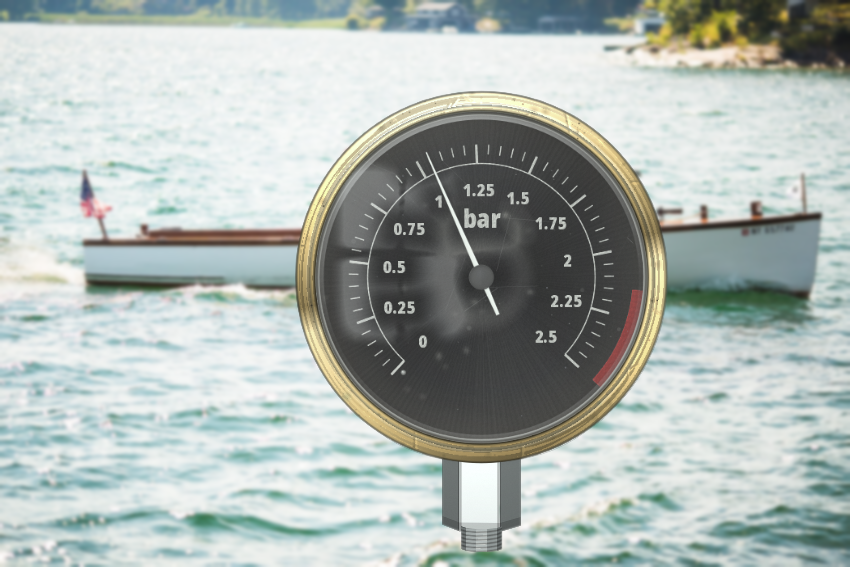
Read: 1.05 bar
